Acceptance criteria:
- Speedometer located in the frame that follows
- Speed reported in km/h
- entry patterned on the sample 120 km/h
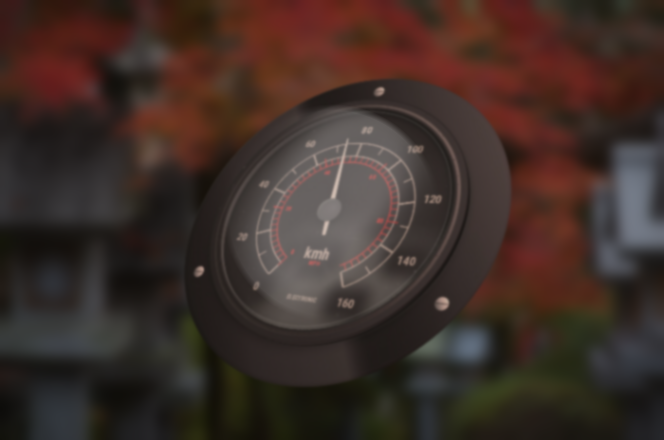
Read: 75 km/h
